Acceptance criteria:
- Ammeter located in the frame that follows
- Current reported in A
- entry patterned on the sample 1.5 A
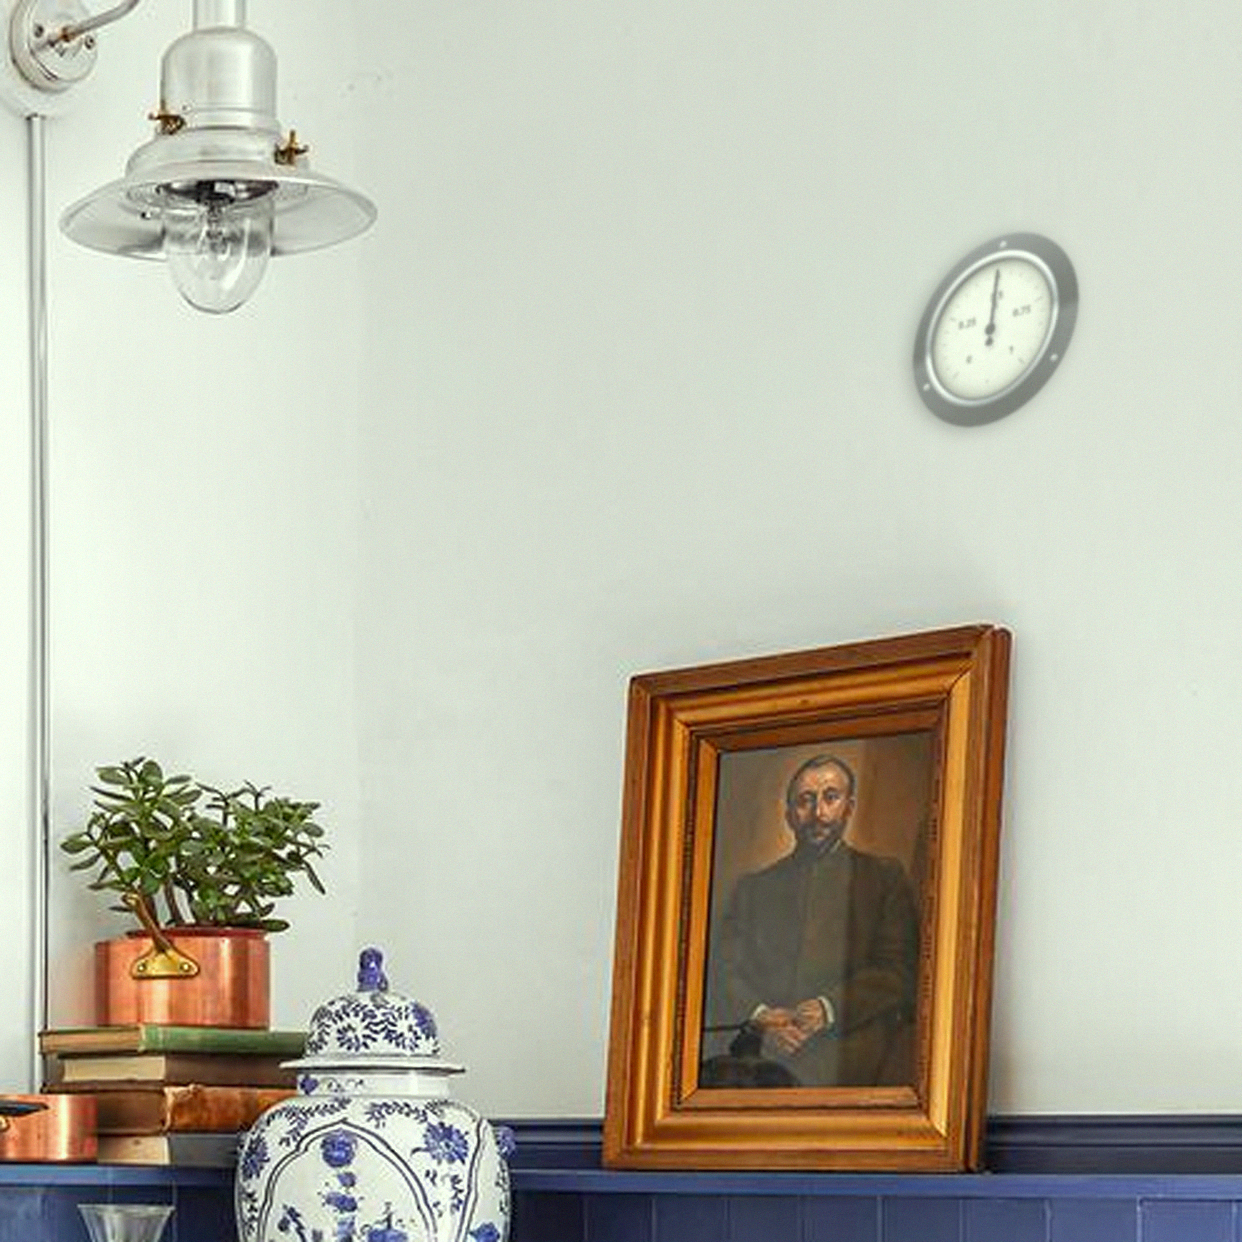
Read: 0.5 A
